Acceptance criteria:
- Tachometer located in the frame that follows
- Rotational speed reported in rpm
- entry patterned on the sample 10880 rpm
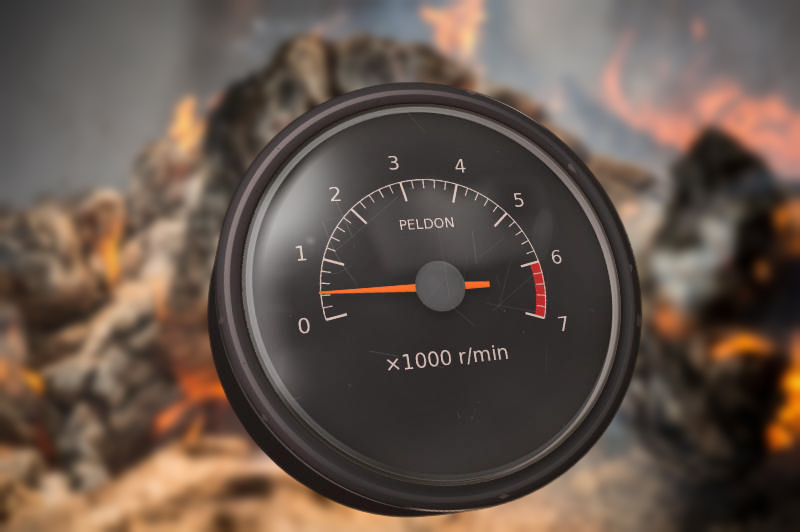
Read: 400 rpm
